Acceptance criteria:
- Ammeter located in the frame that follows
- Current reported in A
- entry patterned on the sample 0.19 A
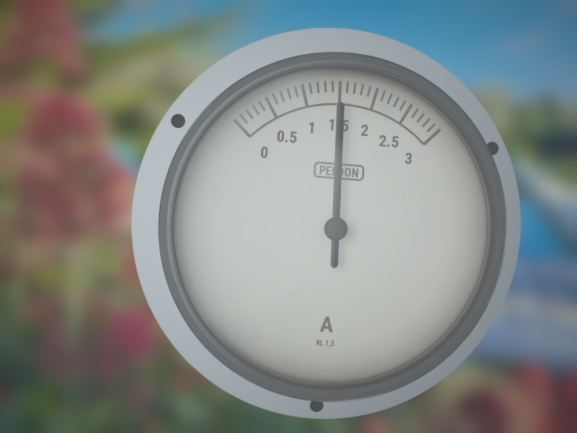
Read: 1.5 A
